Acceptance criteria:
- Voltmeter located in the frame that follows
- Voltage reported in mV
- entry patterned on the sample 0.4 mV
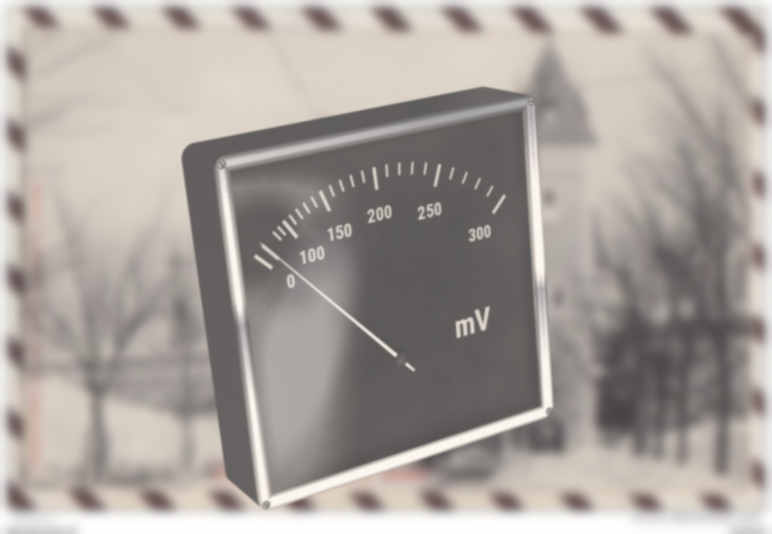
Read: 50 mV
